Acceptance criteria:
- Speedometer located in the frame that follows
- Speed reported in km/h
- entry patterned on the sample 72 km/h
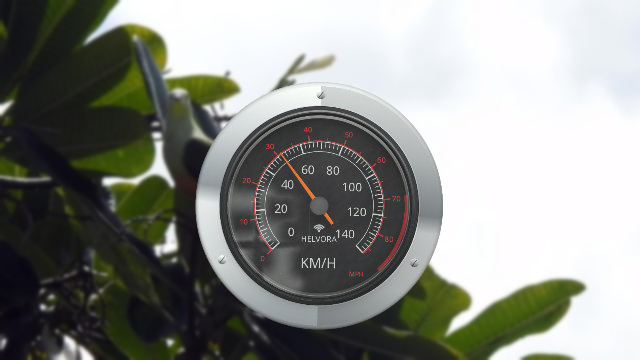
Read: 50 km/h
